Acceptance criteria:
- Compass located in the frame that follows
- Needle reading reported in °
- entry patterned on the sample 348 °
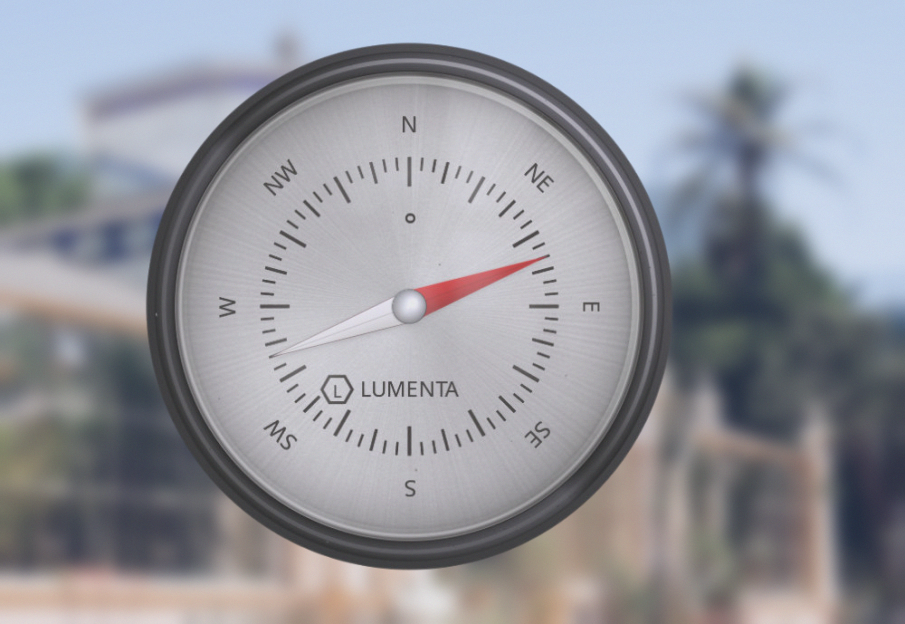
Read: 70 °
